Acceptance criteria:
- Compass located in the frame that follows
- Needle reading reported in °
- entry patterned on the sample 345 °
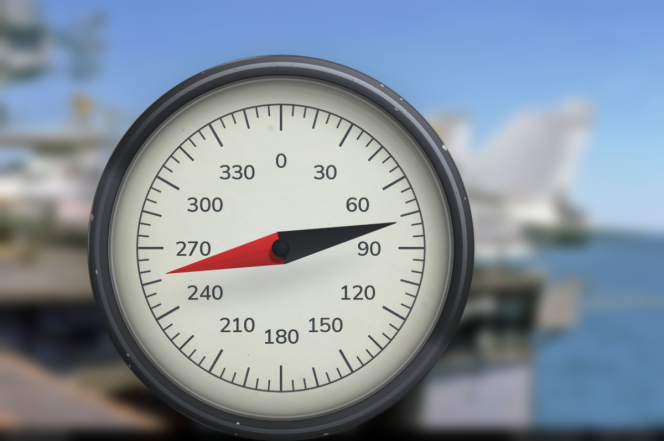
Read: 257.5 °
